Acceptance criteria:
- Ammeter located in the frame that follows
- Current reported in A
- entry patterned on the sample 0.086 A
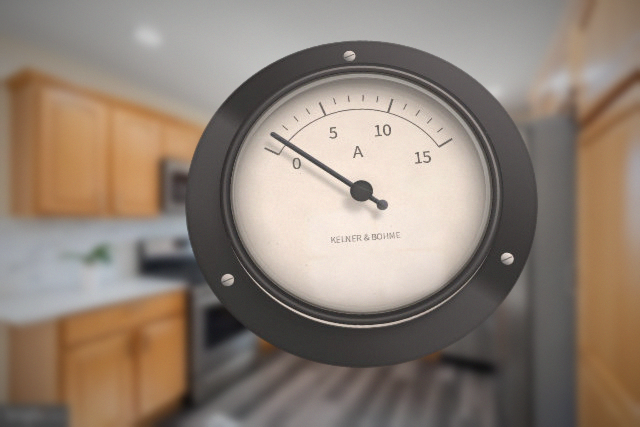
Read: 1 A
